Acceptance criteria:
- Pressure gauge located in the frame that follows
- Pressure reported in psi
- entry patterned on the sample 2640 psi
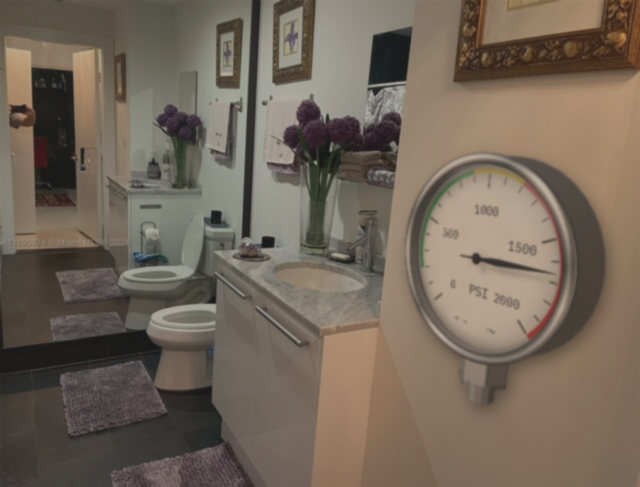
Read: 1650 psi
